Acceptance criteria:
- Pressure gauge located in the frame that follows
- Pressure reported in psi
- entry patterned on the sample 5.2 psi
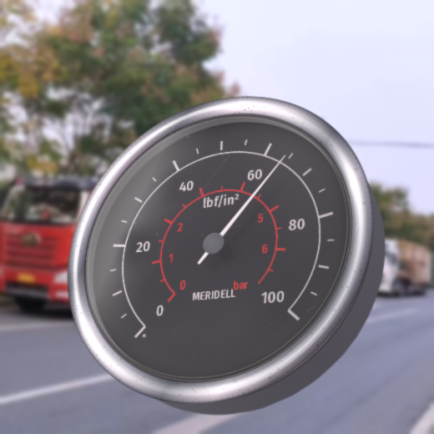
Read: 65 psi
